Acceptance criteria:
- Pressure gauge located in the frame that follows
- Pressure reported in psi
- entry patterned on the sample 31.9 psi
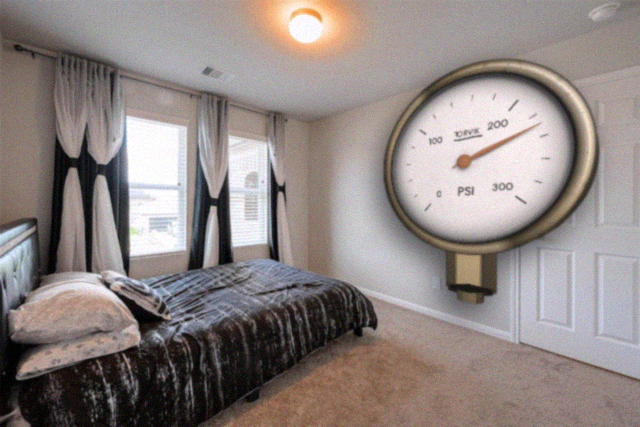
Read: 230 psi
